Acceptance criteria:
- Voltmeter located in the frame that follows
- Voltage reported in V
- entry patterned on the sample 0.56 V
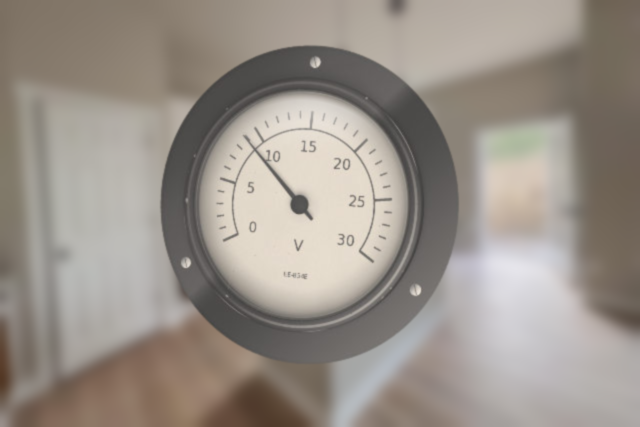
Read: 9 V
